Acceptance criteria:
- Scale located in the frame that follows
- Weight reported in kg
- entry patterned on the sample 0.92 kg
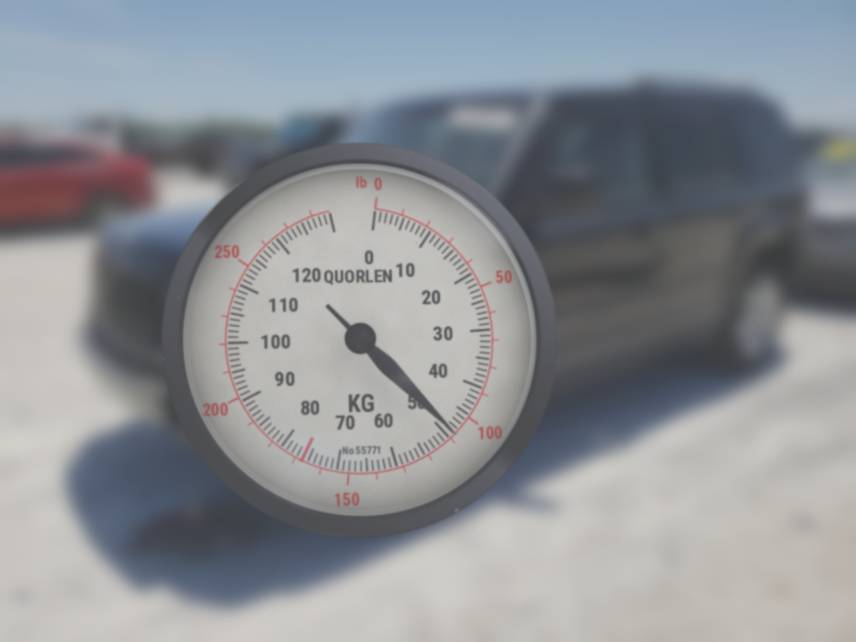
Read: 49 kg
